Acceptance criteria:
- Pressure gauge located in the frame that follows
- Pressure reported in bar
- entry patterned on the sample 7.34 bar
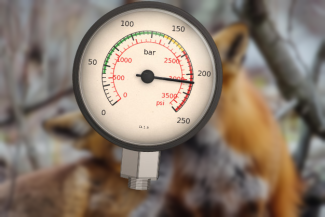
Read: 210 bar
